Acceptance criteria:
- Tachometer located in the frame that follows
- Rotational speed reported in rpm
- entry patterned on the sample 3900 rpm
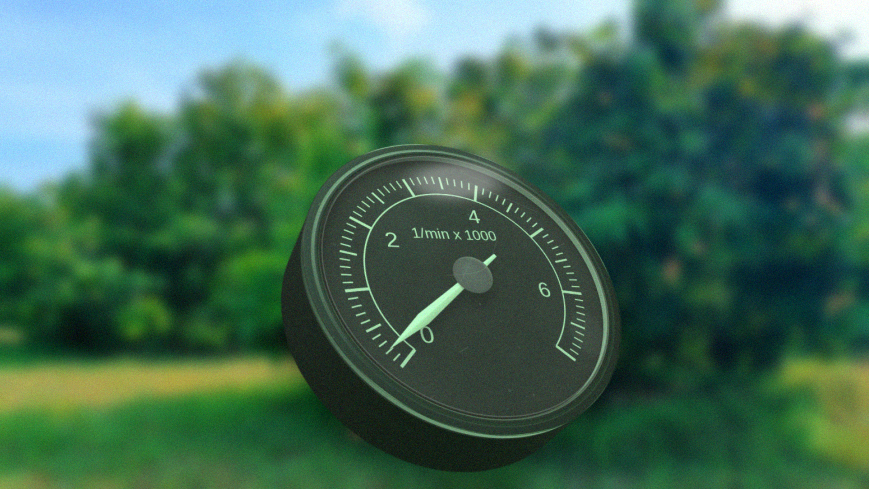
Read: 200 rpm
